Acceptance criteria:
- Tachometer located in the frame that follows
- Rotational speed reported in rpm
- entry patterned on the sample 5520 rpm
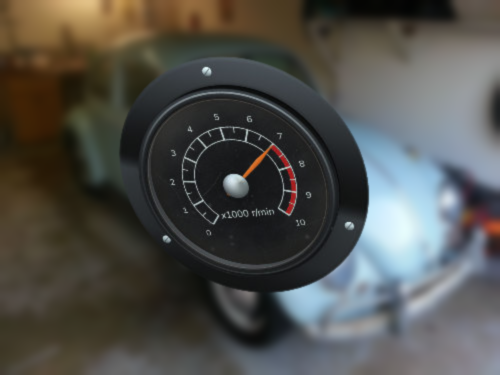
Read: 7000 rpm
